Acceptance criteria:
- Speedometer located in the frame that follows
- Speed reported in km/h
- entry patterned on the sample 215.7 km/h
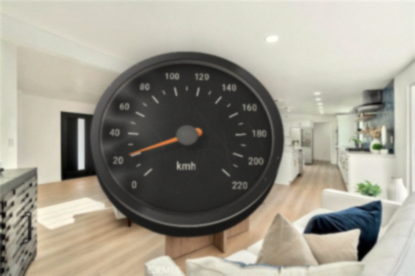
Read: 20 km/h
